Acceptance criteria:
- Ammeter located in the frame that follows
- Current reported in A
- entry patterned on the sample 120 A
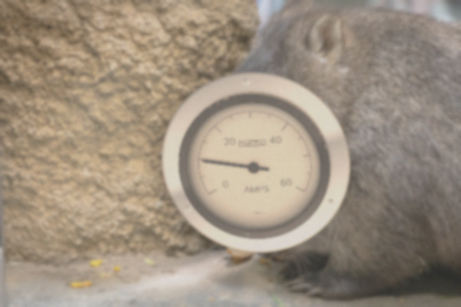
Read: 10 A
